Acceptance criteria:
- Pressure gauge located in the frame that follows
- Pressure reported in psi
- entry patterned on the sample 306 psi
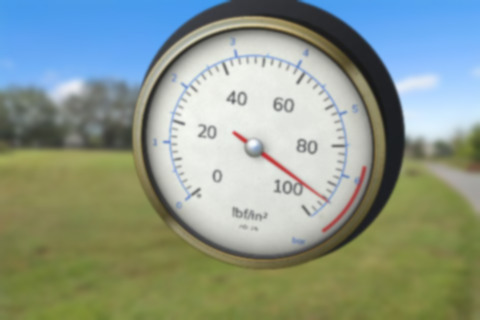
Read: 94 psi
